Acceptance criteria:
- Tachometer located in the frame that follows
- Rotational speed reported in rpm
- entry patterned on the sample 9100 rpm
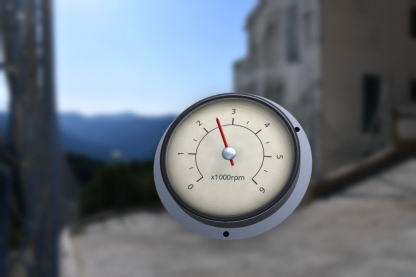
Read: 2500 rpm
